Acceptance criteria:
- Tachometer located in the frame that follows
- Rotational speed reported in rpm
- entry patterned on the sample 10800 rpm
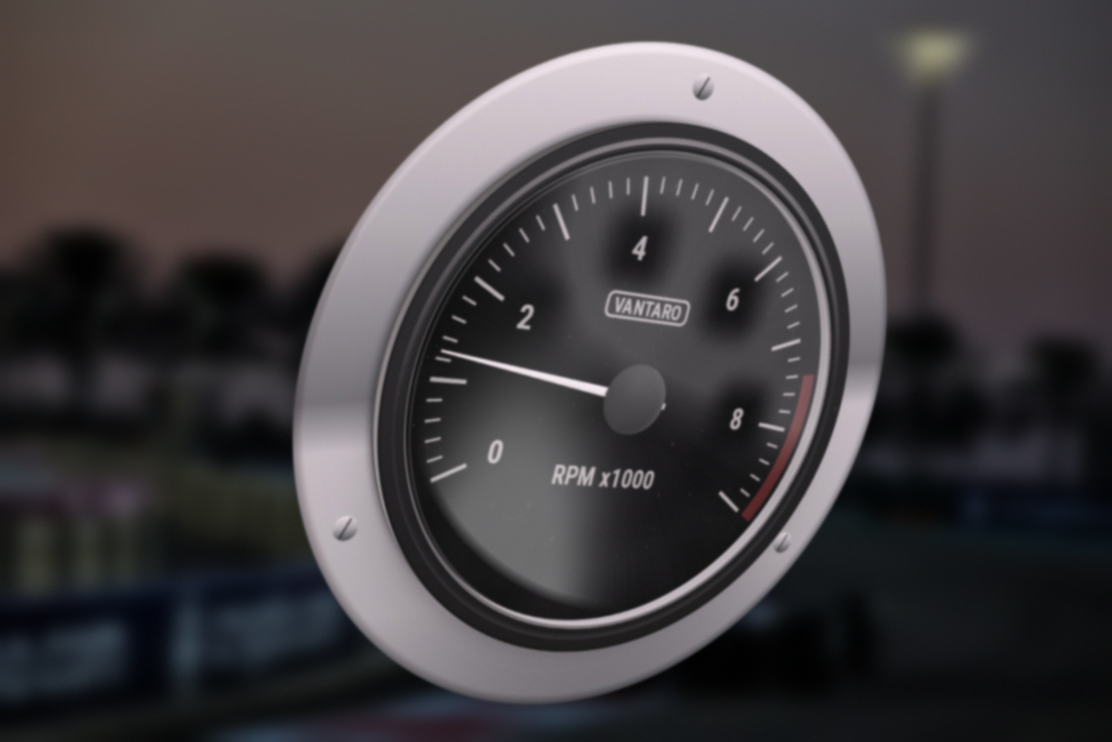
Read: 1300 rpm
